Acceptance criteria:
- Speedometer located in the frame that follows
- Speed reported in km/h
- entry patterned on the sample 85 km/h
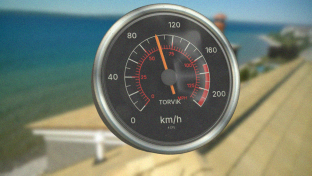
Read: 100 km/h
